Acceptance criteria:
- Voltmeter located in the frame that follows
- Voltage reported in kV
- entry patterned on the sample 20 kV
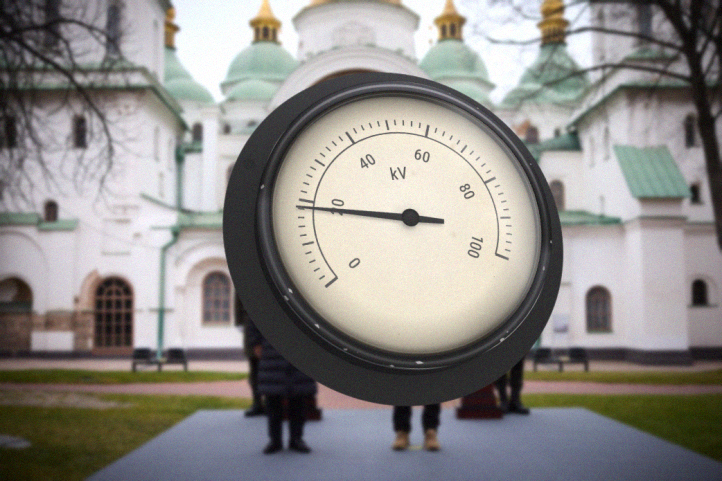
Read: 18 kV
